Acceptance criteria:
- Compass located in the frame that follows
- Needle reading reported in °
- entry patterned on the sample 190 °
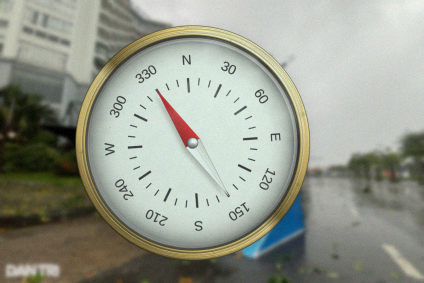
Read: 330 °
